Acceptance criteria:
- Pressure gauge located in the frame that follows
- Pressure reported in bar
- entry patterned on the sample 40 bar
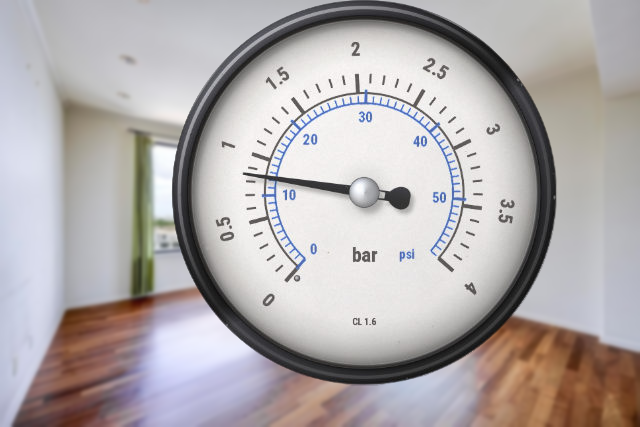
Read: 0.85 bar
